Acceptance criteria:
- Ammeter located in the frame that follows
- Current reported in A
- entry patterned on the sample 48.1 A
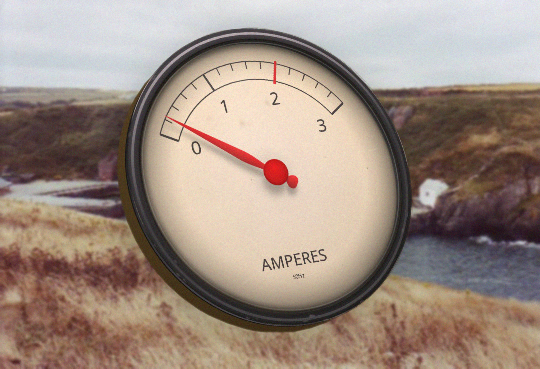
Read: 0.2 A
